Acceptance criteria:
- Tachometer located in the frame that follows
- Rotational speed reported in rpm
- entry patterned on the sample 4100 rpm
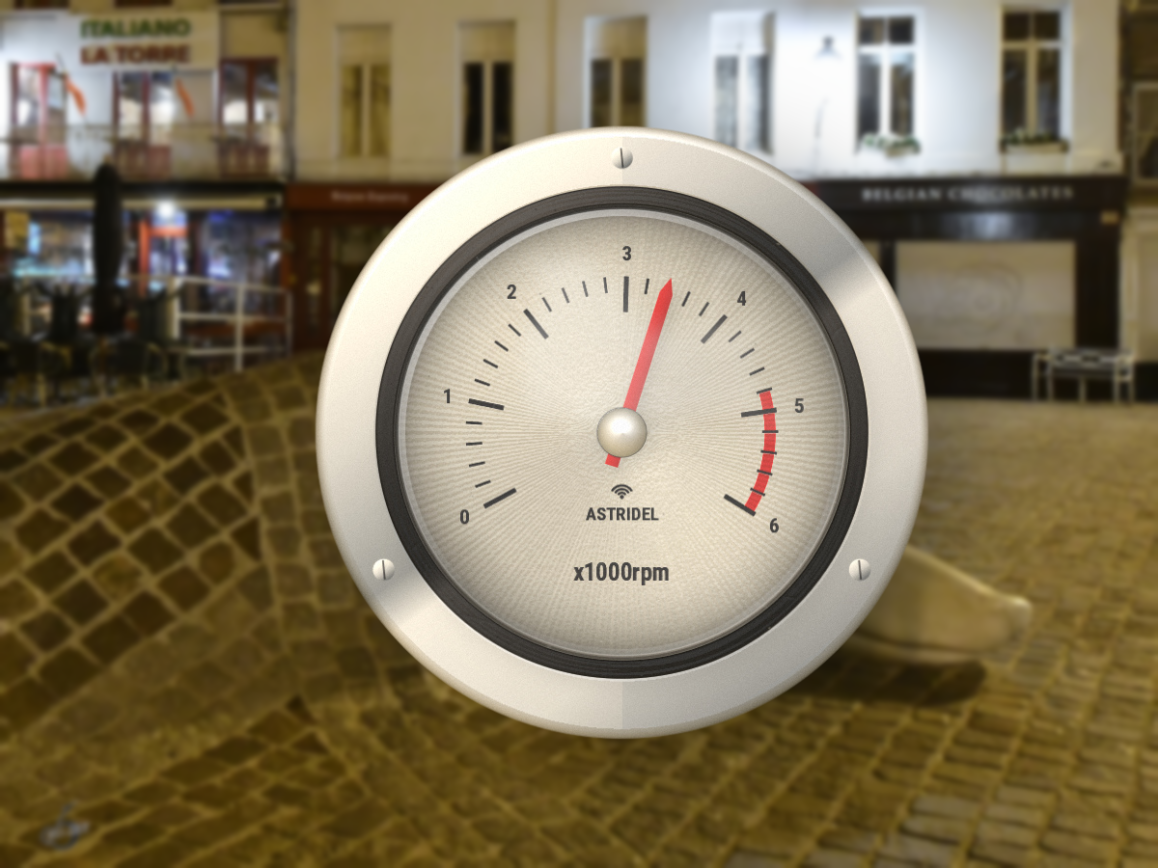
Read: 3400 rpm
